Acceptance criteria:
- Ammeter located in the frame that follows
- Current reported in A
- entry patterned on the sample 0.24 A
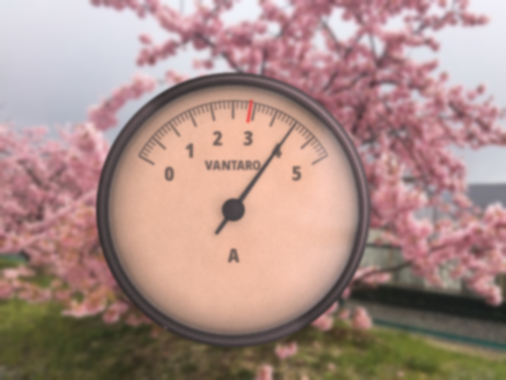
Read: 4 A
